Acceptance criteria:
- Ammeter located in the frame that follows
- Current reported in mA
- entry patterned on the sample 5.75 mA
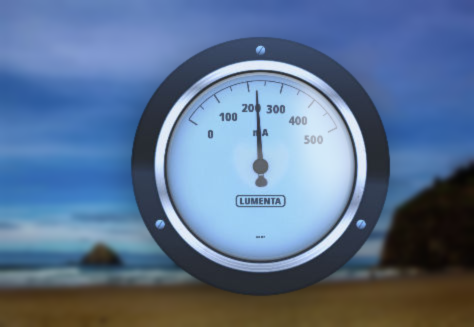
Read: 225 mA
